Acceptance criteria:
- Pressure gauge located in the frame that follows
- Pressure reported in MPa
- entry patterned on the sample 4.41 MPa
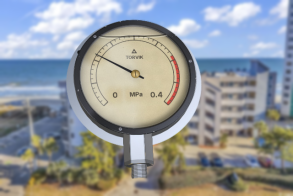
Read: 0.11 MPa
